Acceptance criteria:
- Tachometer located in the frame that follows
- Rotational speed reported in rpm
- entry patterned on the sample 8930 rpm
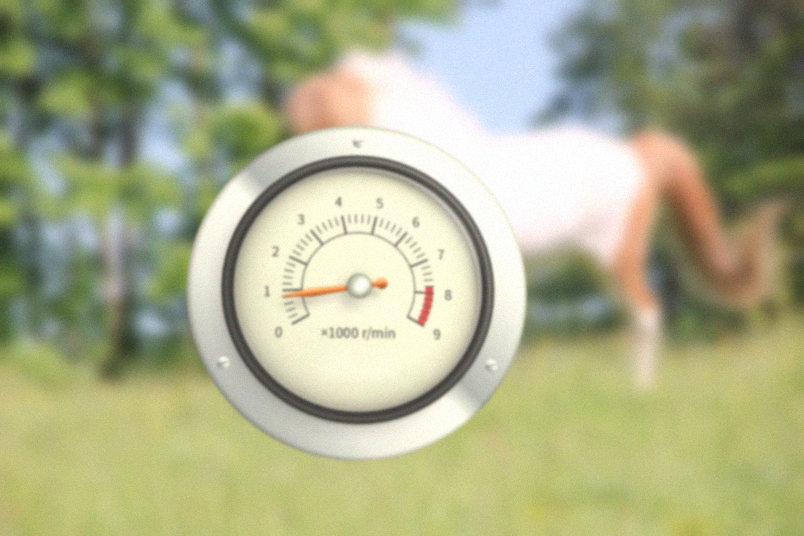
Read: 800 rpm
